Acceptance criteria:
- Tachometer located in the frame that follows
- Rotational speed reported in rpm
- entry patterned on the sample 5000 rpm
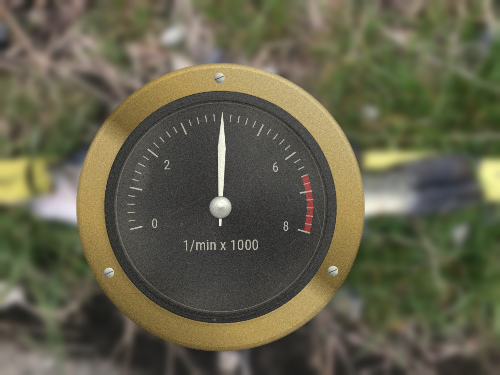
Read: 4000 rpm
